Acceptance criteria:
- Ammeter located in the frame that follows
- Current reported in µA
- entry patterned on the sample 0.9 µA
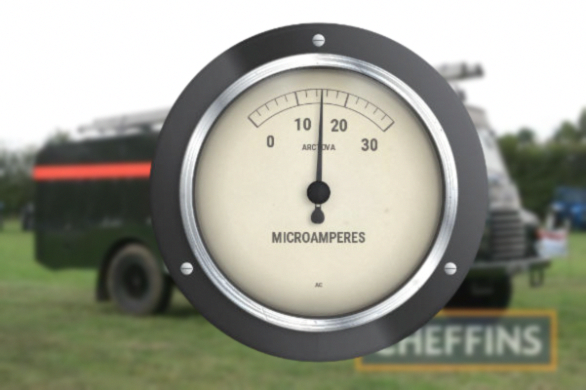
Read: 15 µA
